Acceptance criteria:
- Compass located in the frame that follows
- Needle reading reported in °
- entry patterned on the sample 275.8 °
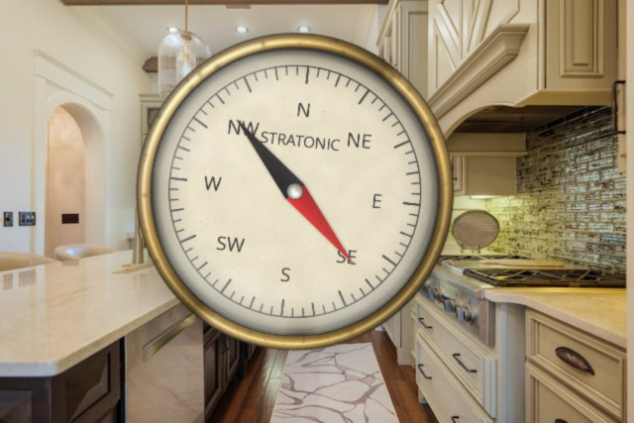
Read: 135 °
